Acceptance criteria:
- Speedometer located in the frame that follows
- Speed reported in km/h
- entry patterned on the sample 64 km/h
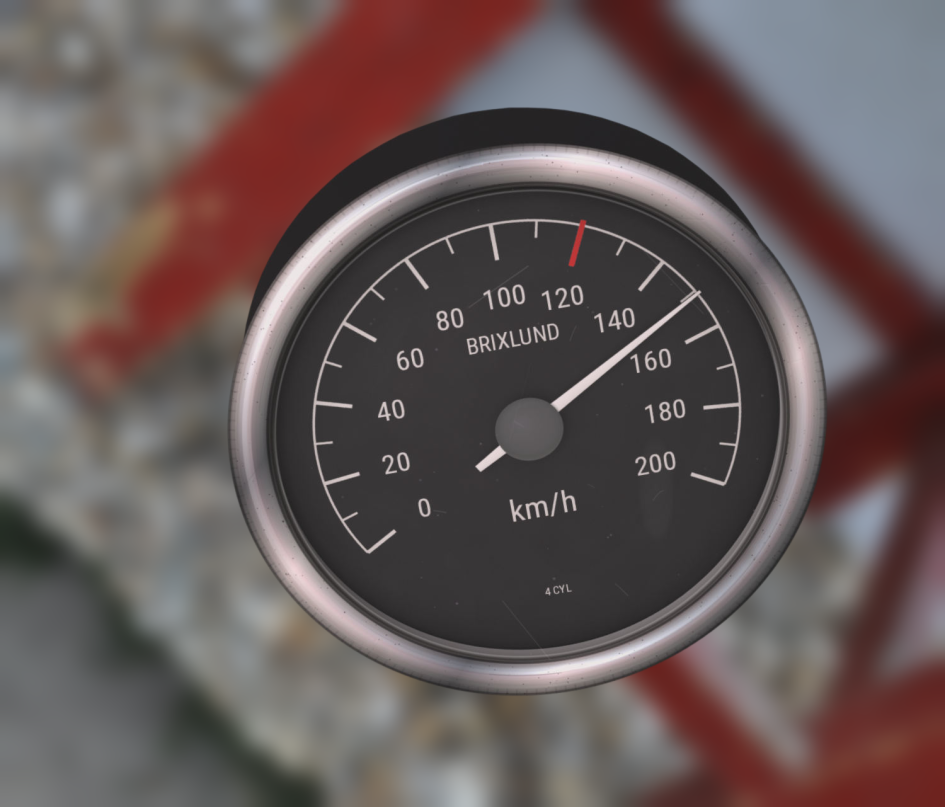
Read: 150 km/h
